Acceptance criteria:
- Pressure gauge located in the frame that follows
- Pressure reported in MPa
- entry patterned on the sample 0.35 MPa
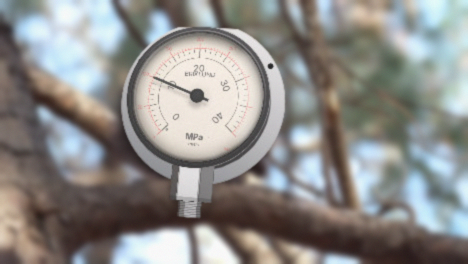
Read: 10 MPa
